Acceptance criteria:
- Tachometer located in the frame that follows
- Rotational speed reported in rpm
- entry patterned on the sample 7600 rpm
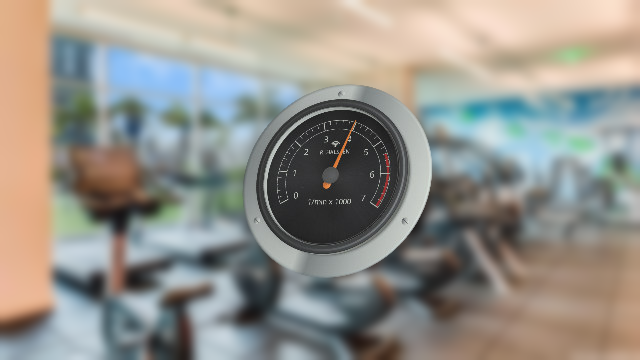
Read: 4000 rpm
